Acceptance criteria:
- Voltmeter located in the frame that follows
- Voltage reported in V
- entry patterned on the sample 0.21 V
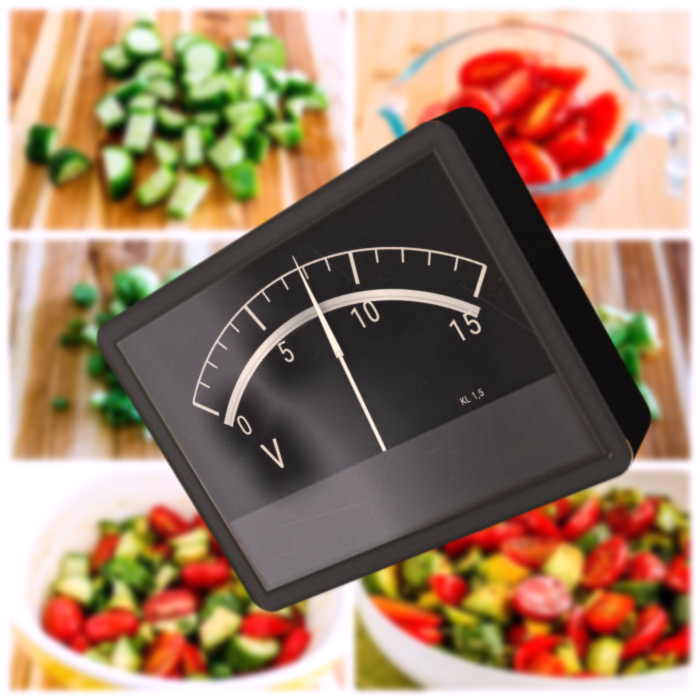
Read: 8 V
